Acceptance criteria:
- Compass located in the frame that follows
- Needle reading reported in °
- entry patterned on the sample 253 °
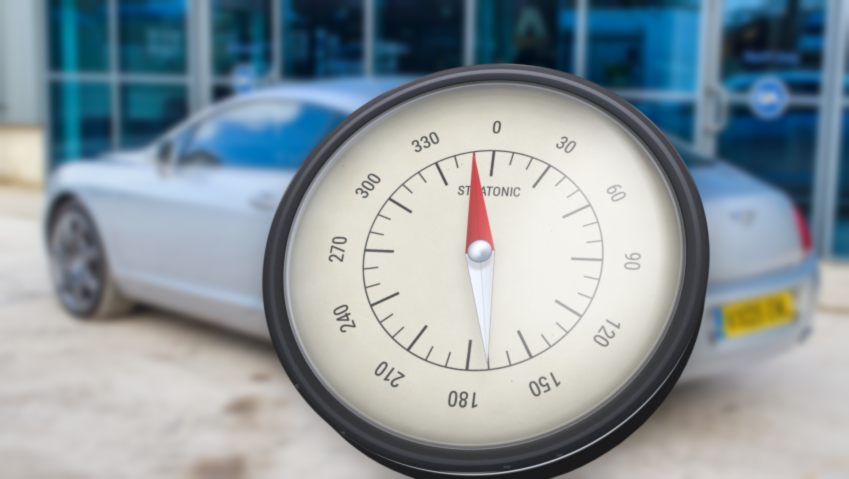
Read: 350 °
